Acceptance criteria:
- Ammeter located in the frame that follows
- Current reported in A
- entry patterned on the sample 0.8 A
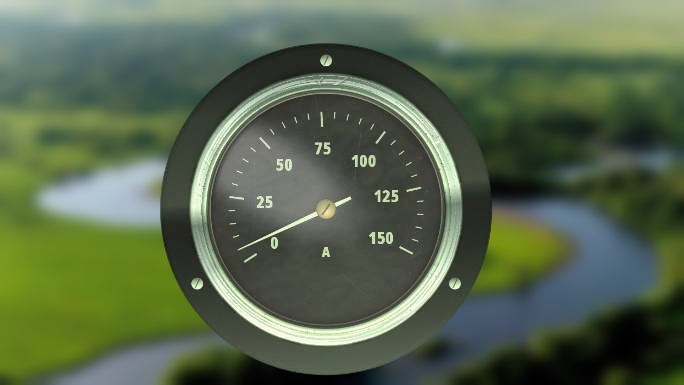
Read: 5 A
